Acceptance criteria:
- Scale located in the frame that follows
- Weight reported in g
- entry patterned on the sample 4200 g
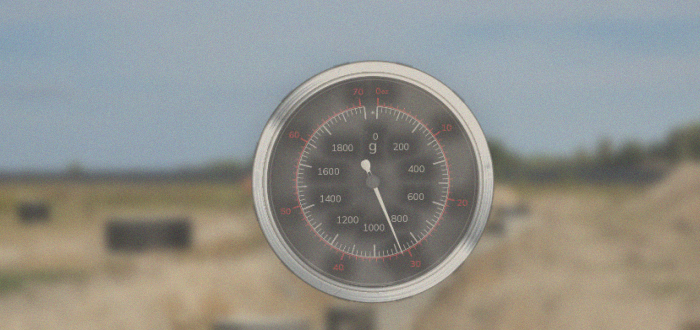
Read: 880 g
